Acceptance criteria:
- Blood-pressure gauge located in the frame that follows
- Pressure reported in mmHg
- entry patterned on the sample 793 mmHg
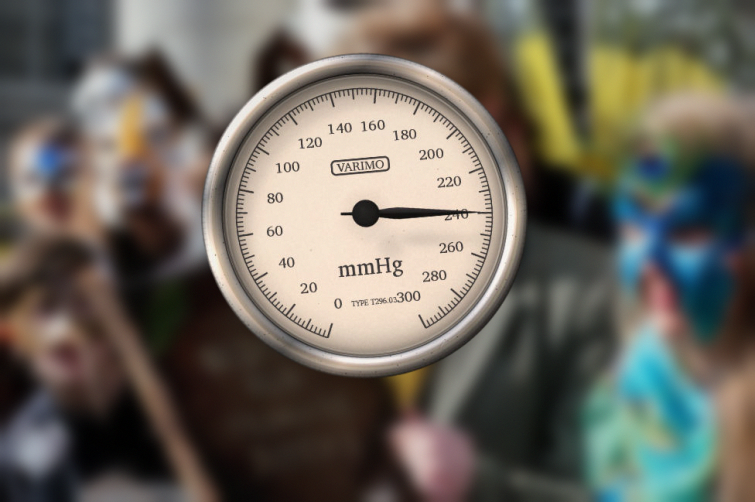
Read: 240 mmHg
